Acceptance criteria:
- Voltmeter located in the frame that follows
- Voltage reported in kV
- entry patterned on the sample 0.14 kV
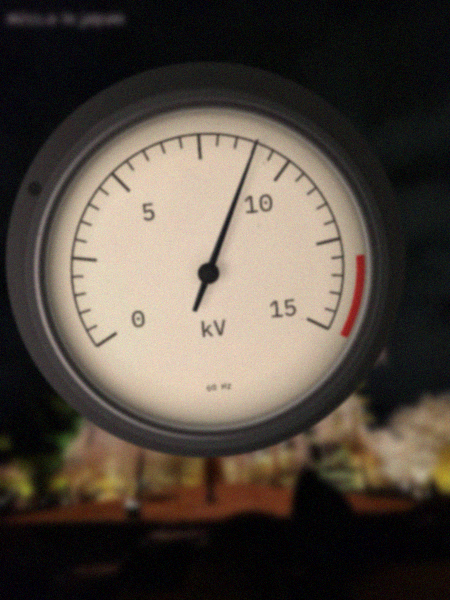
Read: 9 kV
